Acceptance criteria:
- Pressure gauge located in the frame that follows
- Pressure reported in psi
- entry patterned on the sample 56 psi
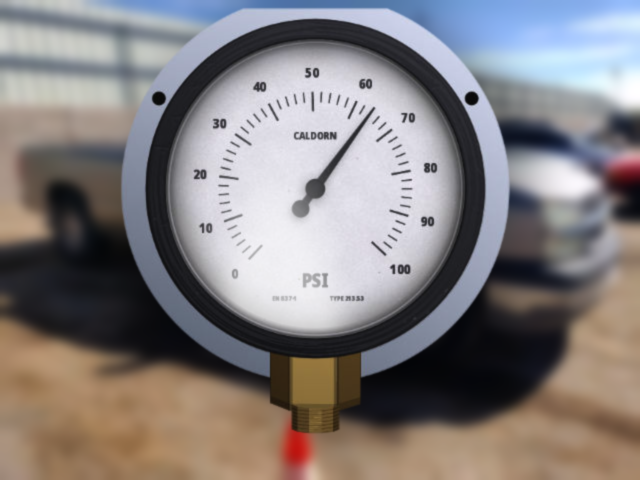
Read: 64 psi
